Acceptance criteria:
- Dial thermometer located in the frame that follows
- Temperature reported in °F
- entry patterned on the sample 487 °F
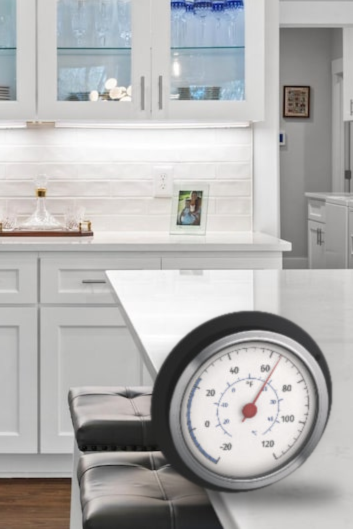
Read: 64 °F
